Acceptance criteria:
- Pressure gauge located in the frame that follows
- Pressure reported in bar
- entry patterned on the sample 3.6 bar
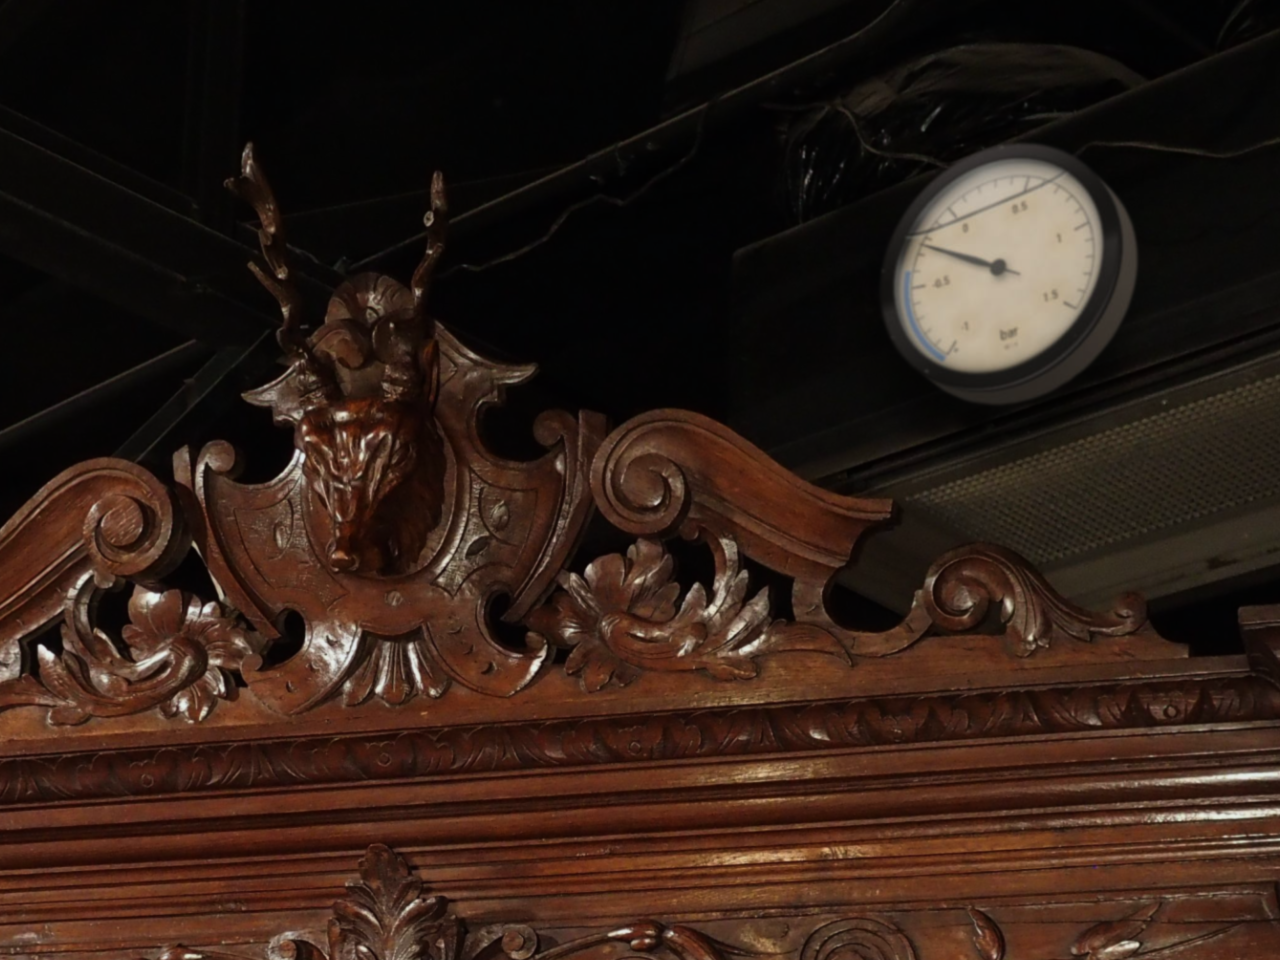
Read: -0.25 bar
